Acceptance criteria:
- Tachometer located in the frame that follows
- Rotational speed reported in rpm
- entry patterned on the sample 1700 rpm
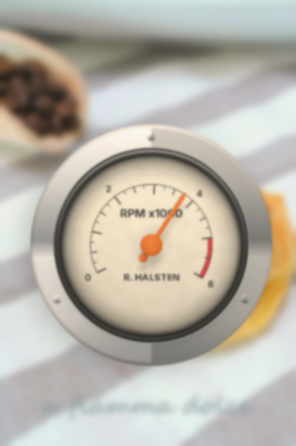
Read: 3750 rpm
